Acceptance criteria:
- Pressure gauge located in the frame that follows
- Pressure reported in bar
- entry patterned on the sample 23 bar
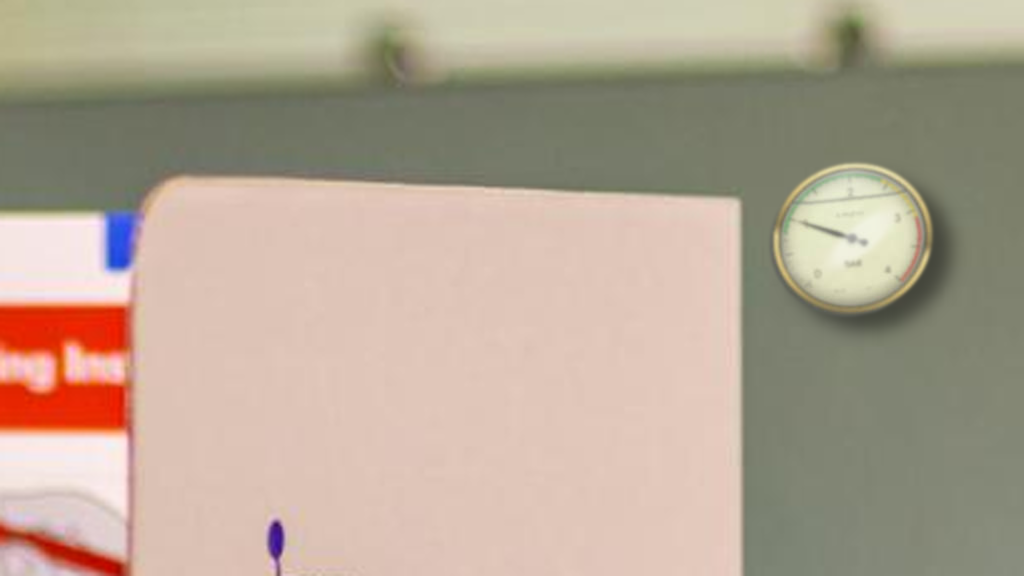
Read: 1 bar
